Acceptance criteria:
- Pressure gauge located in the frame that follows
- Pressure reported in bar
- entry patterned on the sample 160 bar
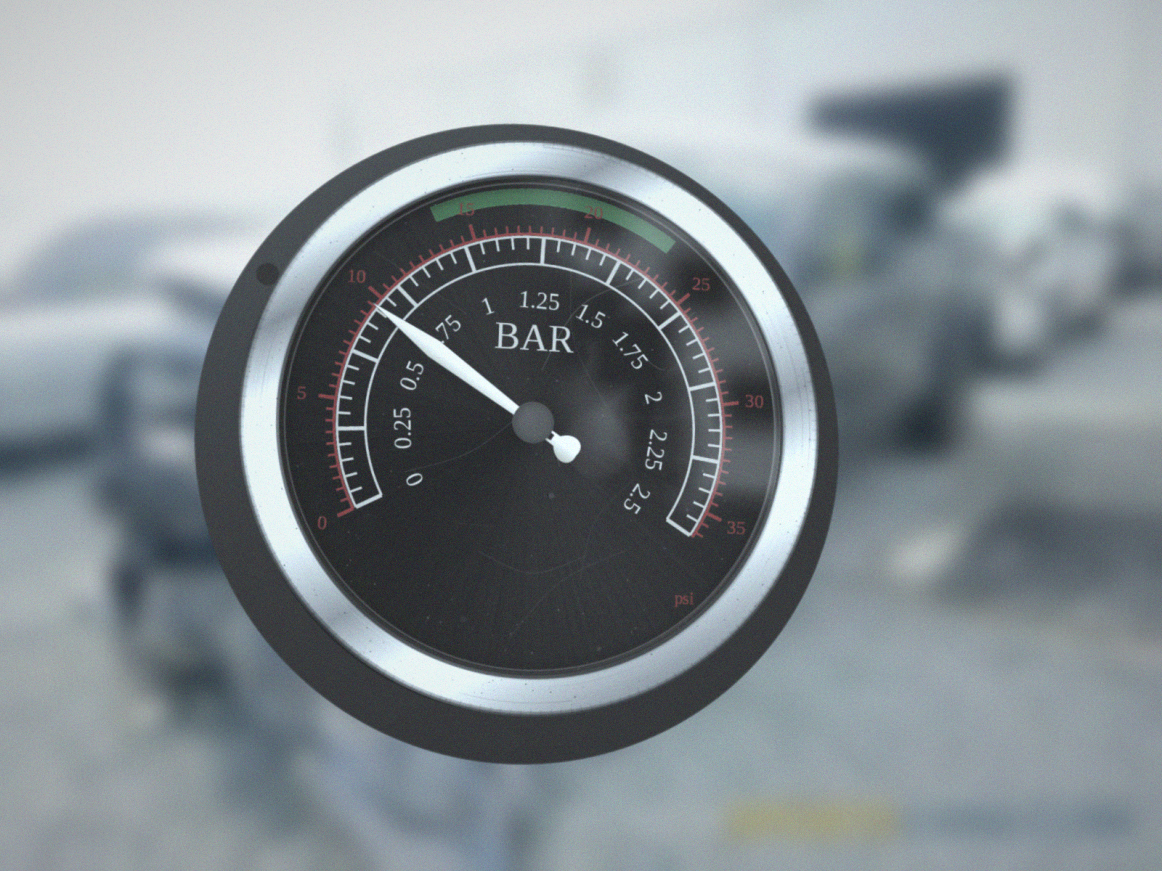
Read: 0.65 bar
